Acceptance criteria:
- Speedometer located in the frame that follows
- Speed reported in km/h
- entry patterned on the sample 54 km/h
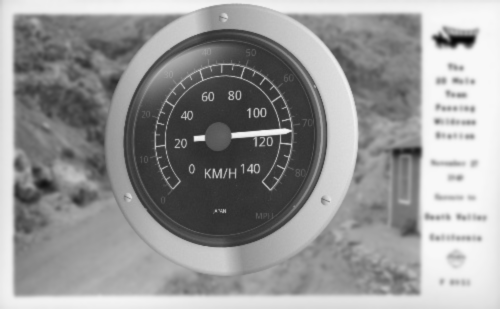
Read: 115 km/h
